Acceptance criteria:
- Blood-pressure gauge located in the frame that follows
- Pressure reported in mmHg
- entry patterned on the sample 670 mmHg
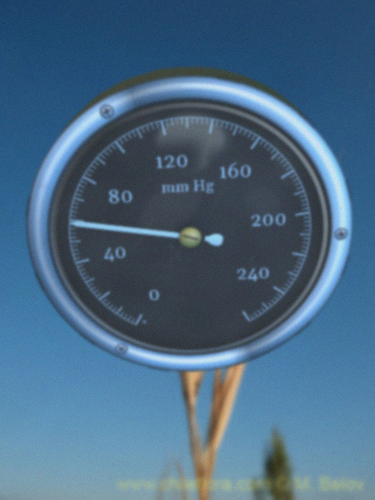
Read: 60 mmHg
